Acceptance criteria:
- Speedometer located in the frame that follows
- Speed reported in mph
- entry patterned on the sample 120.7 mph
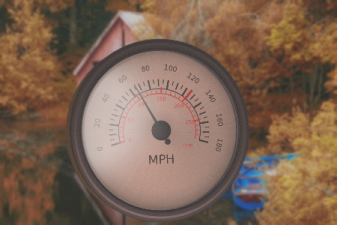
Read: 65 mph
